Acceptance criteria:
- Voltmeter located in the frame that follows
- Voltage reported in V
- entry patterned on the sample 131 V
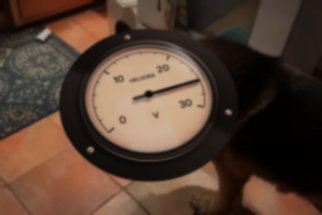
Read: 26 V
